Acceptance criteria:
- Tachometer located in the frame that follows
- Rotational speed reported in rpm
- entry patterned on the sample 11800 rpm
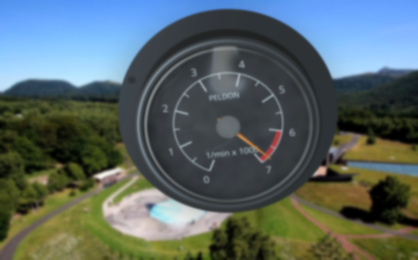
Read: 6750 rpm
